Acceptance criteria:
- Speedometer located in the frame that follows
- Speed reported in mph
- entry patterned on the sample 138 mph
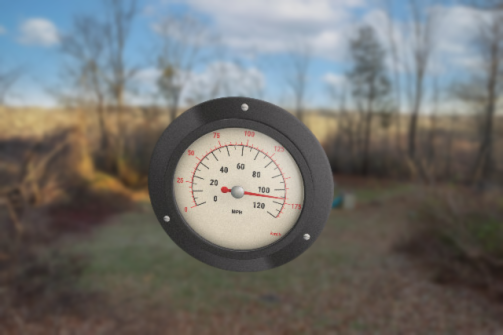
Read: 105 mph
